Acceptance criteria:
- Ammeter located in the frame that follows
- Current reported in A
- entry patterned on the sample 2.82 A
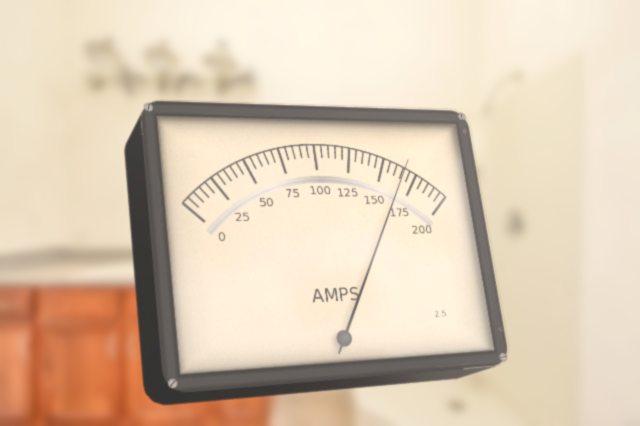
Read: 165 A
